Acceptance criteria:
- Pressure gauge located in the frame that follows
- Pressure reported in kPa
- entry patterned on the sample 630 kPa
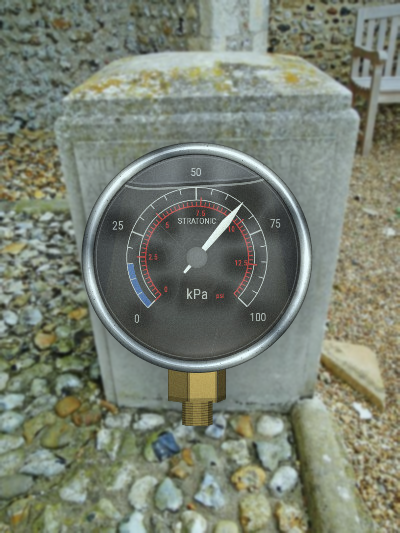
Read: 65 kPa
